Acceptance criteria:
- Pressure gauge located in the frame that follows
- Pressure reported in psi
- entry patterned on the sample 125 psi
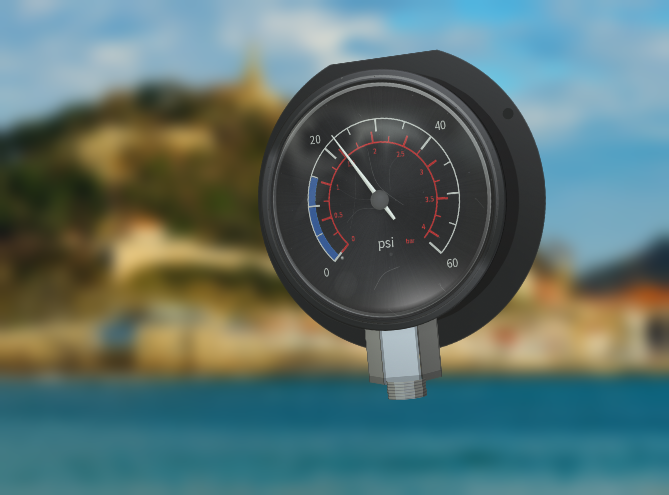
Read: 22.5 psi
